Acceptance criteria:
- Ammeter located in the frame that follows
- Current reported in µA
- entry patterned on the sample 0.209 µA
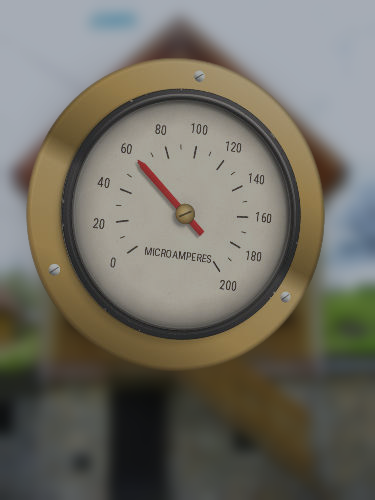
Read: 60 µA
